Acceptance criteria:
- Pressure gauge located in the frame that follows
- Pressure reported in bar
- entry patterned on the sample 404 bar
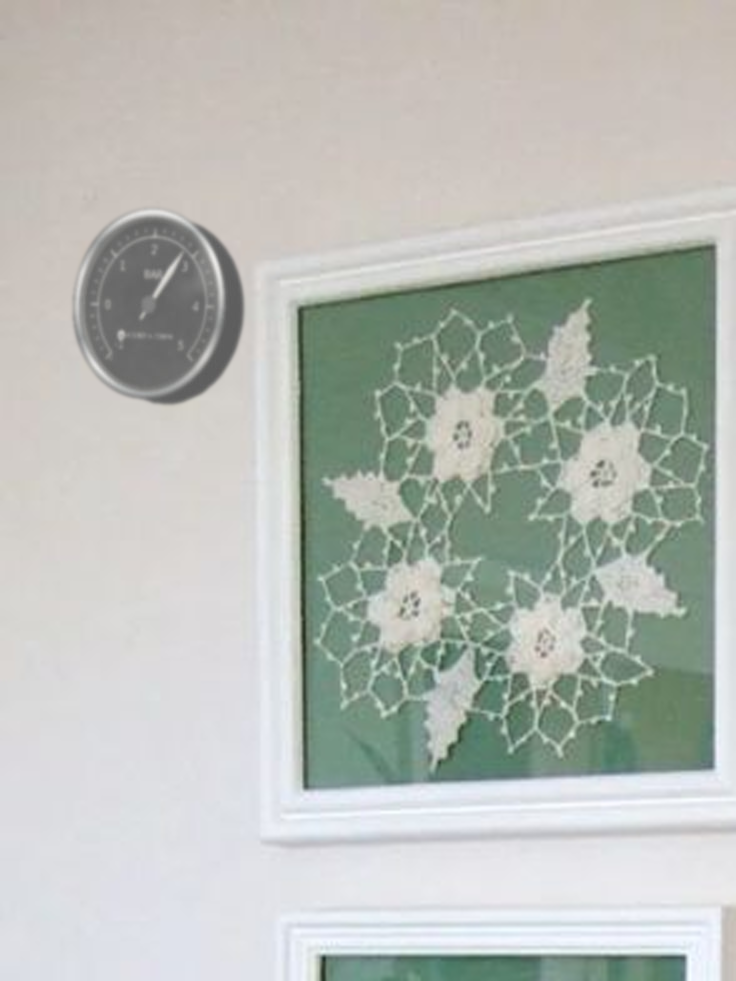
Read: 2.8 bar
